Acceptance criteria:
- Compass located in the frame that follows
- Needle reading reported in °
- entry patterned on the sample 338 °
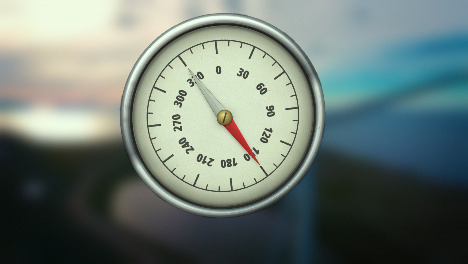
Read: 150 °
